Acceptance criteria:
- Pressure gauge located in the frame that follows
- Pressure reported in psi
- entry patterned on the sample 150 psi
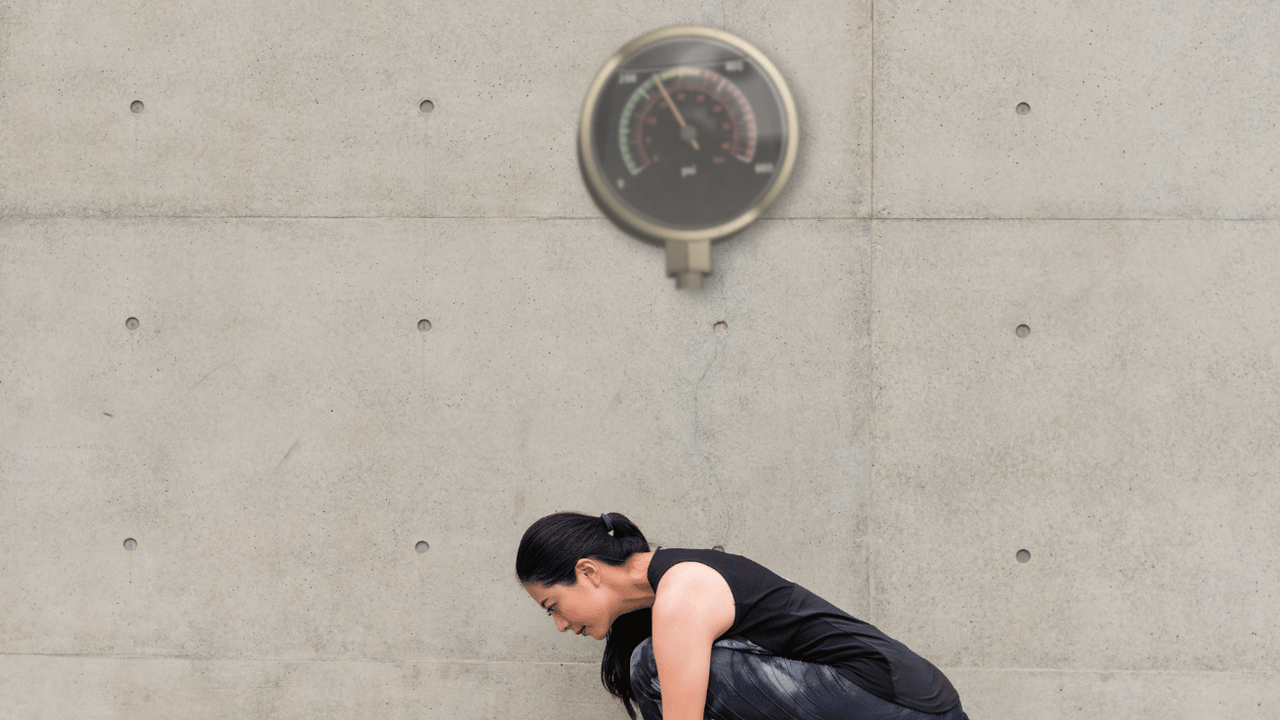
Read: 240 psi
